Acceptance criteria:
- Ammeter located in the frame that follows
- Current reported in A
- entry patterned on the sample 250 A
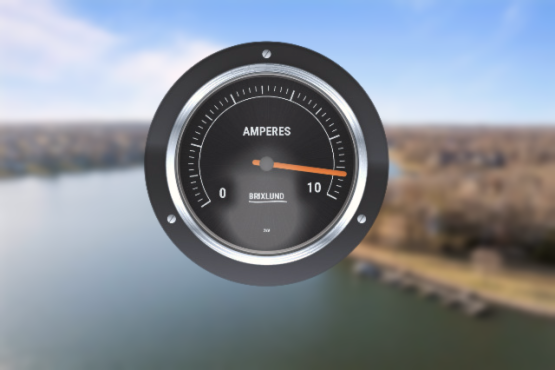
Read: 9.2 A
